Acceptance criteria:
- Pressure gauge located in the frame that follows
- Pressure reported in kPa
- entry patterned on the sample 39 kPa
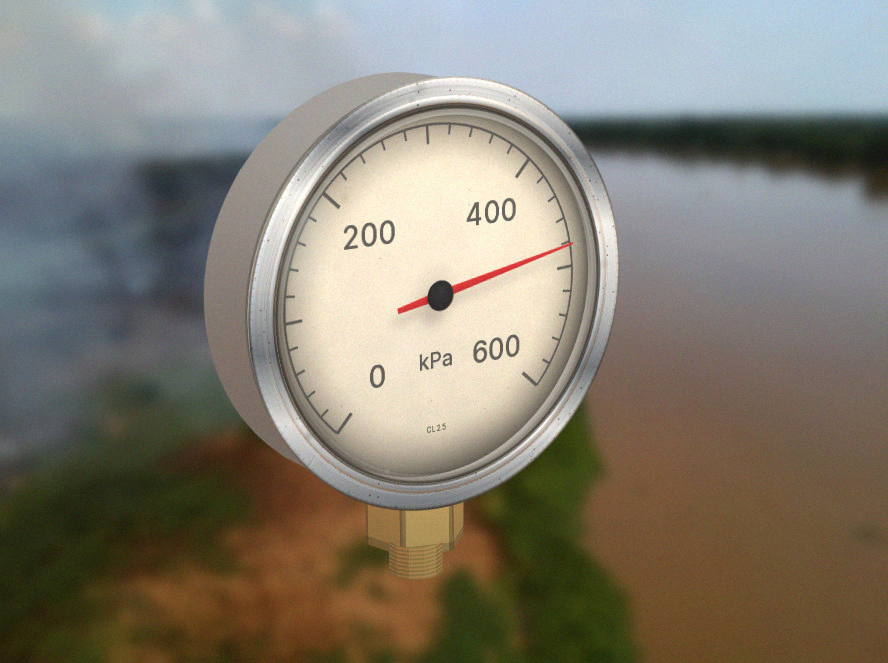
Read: 480 kPa
